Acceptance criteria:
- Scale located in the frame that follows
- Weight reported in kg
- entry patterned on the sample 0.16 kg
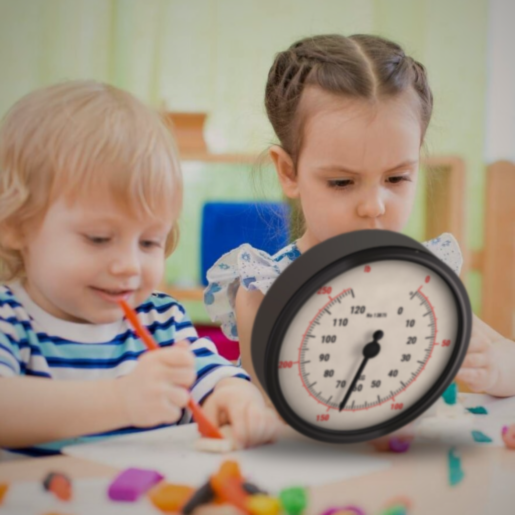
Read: 65 kg
